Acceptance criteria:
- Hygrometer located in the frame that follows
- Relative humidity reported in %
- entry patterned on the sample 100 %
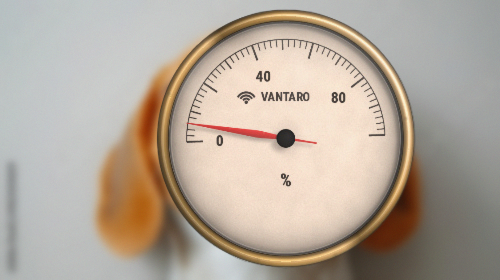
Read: 6 %
